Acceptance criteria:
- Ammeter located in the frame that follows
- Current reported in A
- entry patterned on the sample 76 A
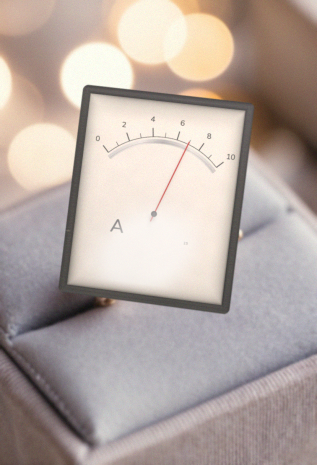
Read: 7 A
